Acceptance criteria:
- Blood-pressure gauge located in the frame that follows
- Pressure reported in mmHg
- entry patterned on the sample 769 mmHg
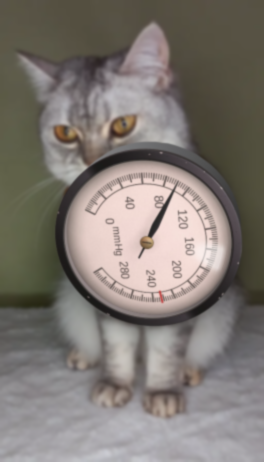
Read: 90 mmHg
